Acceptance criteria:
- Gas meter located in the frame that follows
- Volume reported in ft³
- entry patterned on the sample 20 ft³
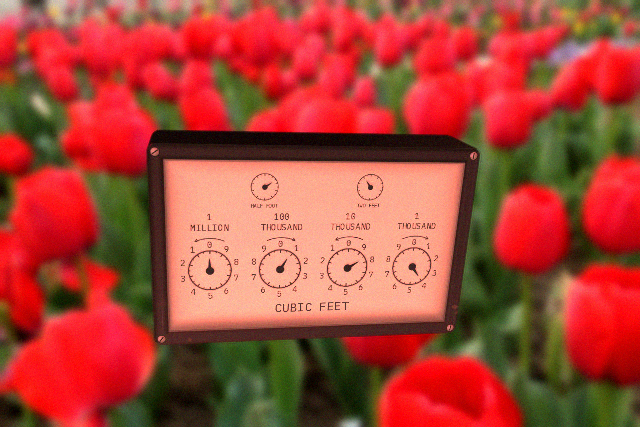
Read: 8400 ft³
